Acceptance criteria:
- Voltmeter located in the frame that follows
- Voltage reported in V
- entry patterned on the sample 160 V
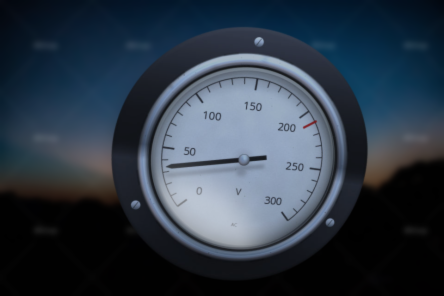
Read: 35 V
